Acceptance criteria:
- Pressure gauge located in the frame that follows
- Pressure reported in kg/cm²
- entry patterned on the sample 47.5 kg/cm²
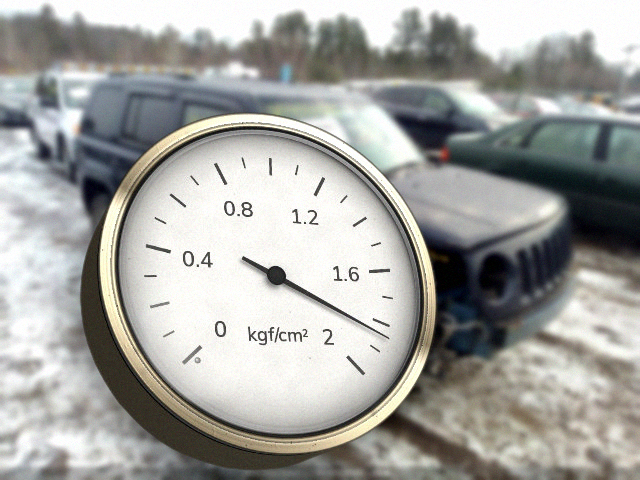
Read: 1.85 kg/cm²
